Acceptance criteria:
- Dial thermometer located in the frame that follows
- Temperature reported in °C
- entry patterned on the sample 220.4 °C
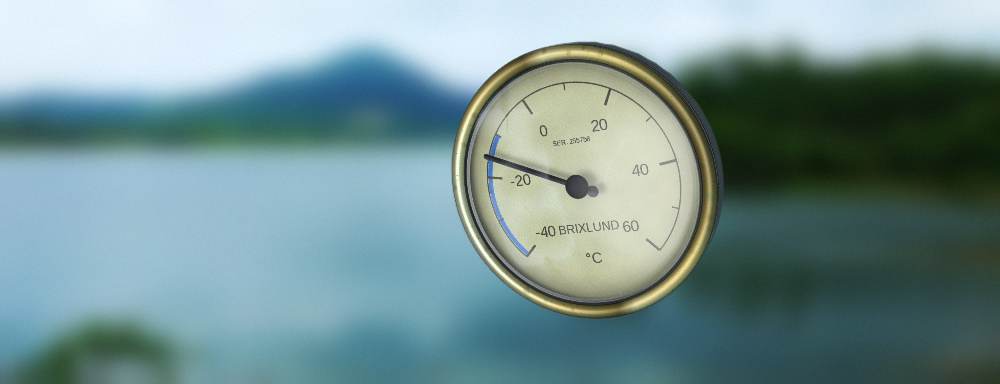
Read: -15 °C
